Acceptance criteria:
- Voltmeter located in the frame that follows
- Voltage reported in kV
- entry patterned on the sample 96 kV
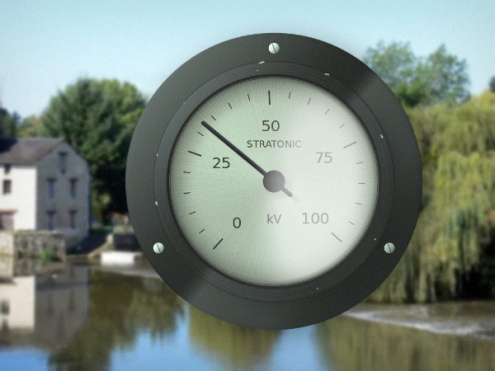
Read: 32.5 kV
